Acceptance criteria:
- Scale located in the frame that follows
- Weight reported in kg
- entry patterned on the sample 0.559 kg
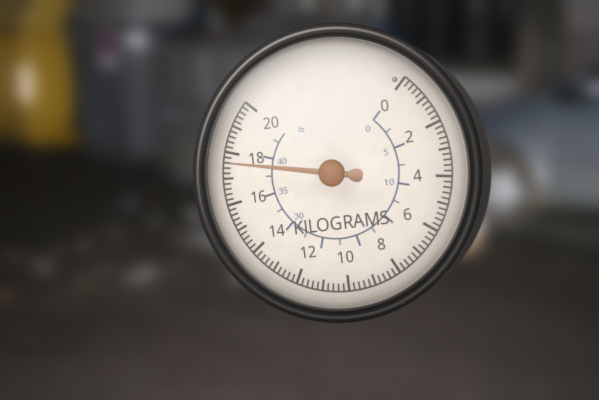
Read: 17.6 kg
